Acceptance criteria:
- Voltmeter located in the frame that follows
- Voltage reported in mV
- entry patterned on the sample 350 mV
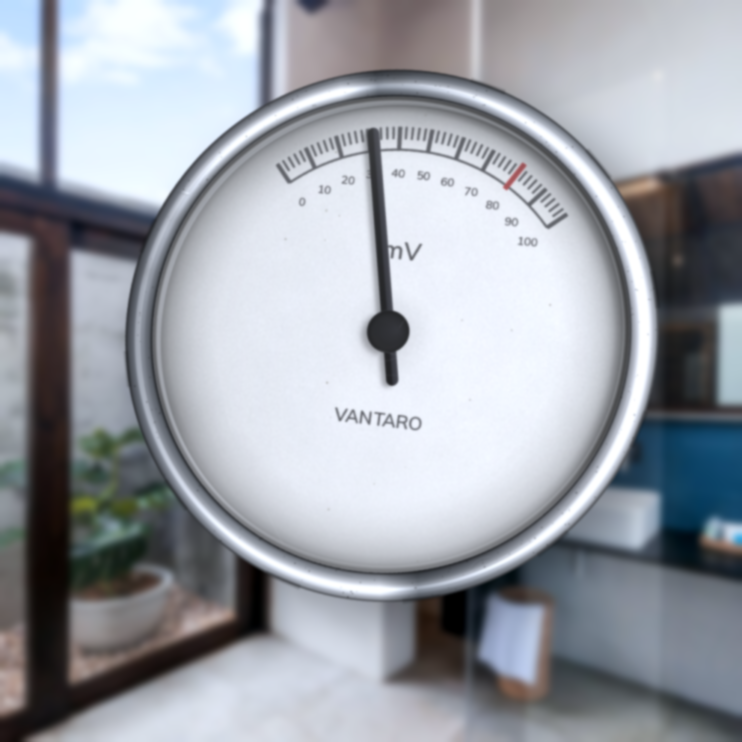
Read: 32 mV
